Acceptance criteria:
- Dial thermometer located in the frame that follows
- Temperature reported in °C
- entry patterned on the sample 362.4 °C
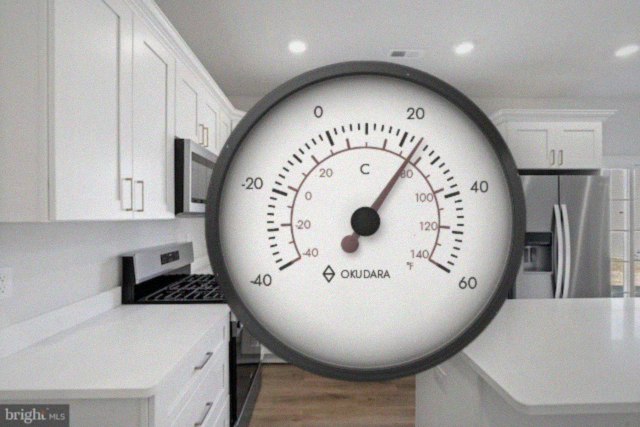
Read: 24 °C
